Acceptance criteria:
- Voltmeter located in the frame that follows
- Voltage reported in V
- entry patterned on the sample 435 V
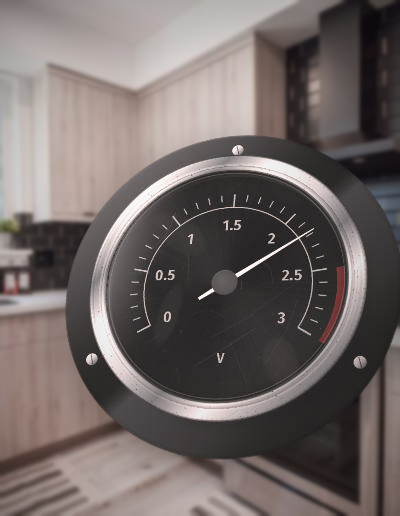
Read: 2.2 V
